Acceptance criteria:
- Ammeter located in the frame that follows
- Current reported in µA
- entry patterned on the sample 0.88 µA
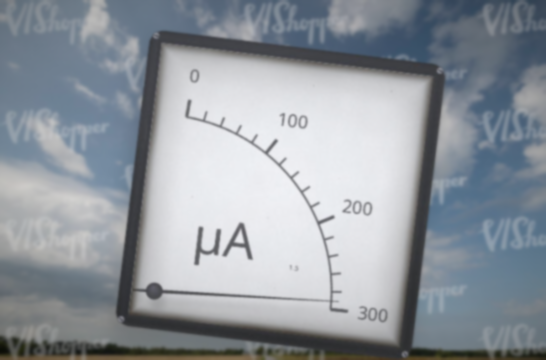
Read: 290 µA
